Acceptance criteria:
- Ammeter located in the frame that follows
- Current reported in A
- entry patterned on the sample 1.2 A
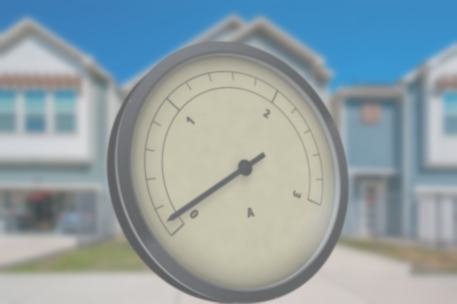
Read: 0.1 A
